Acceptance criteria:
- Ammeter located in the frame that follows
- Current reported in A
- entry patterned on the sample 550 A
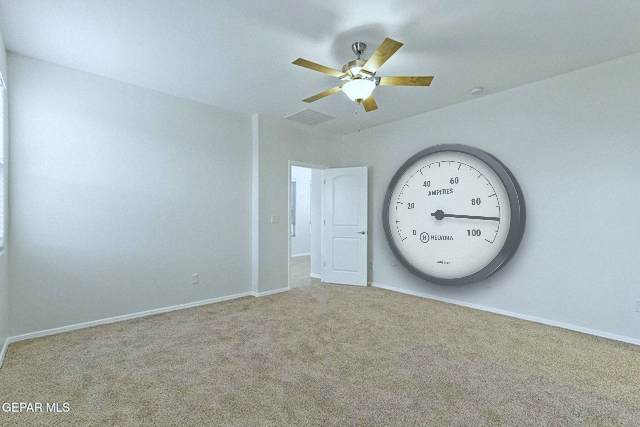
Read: 90 A
